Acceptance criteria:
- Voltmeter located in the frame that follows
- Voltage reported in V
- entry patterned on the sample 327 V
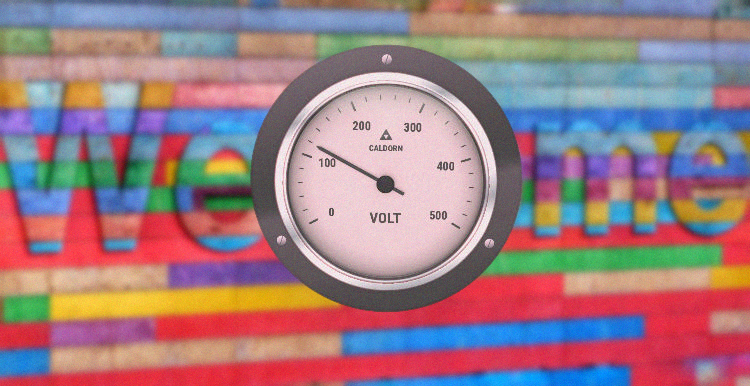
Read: 120 V
